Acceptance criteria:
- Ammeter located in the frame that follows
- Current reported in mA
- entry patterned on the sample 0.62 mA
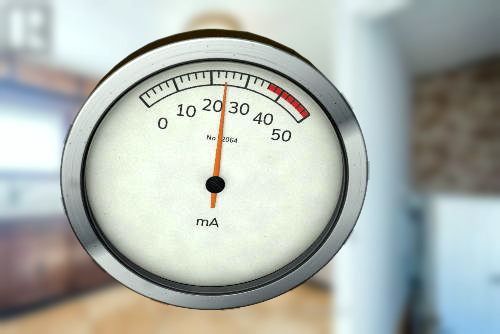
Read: 24 mA
